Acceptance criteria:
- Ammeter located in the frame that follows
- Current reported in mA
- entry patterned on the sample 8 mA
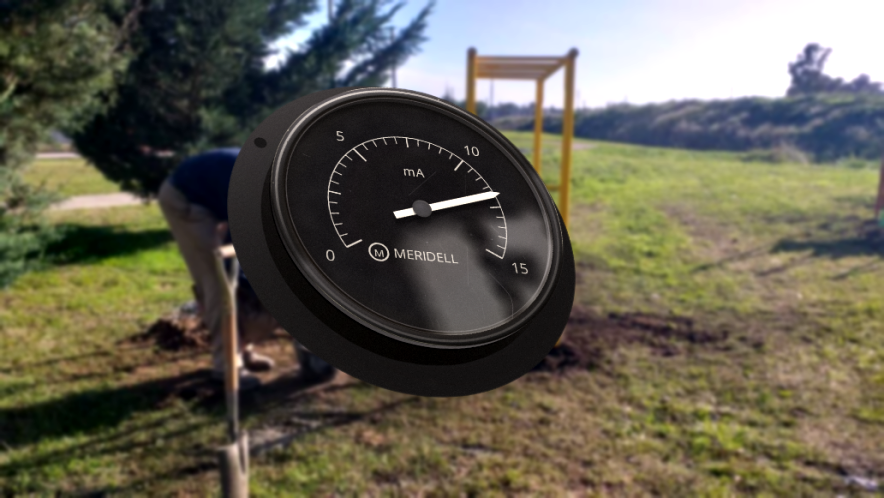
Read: 12 mA
